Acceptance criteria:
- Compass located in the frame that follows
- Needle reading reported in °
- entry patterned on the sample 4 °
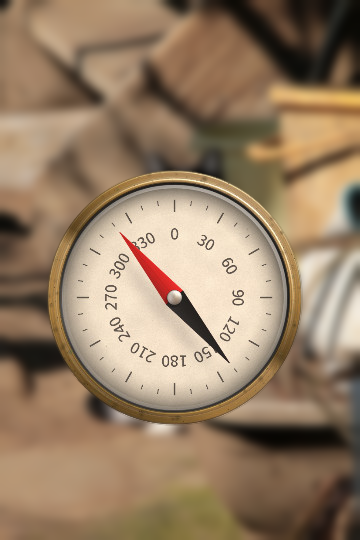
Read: 320 °
